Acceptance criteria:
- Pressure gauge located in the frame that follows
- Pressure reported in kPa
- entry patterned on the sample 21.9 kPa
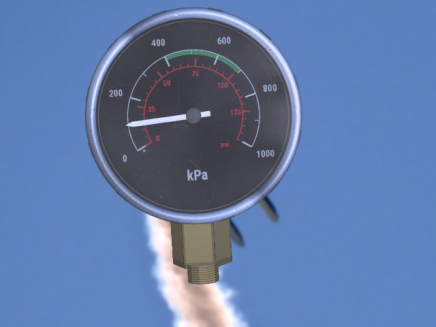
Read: 100 kPa
